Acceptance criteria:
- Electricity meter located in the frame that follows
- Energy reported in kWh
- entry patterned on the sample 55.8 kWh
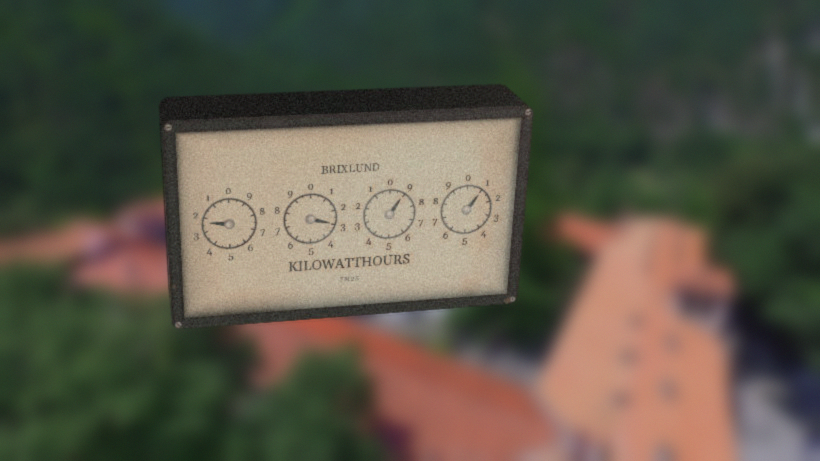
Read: 2291 kWh
